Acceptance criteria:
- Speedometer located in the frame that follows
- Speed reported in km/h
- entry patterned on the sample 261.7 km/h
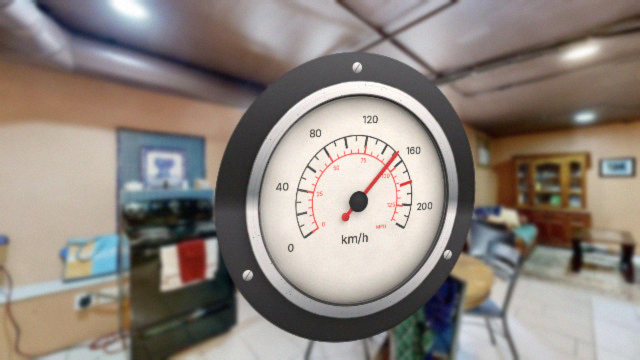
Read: 150 km/h
